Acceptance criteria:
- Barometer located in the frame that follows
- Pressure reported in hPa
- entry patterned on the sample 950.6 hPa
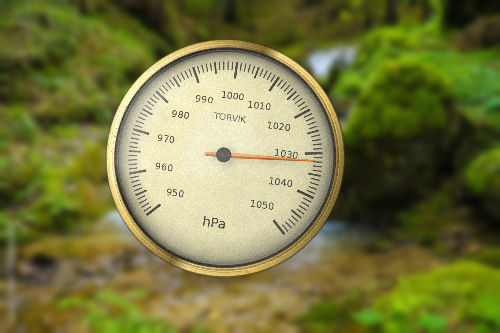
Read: 1032 hPa
